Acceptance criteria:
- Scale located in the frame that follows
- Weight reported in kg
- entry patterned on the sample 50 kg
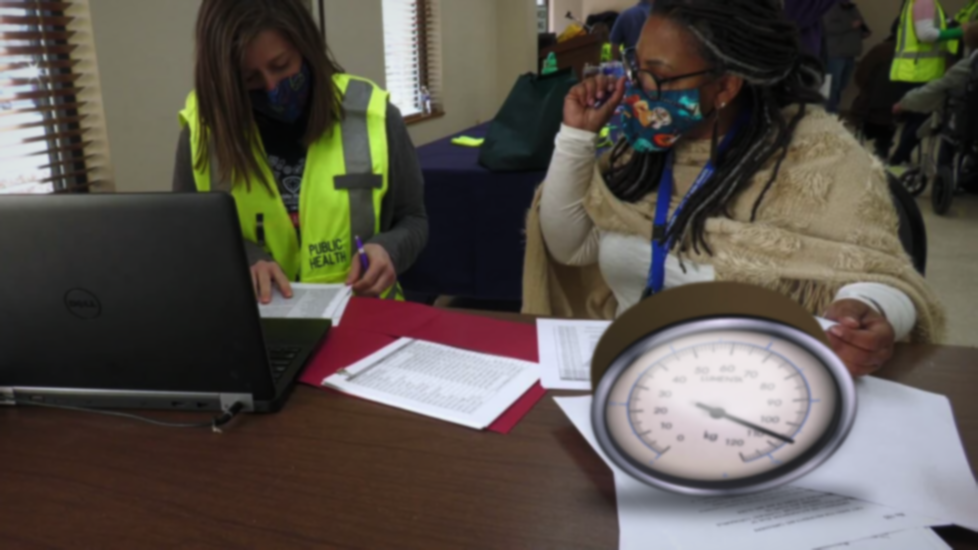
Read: 105 kg
